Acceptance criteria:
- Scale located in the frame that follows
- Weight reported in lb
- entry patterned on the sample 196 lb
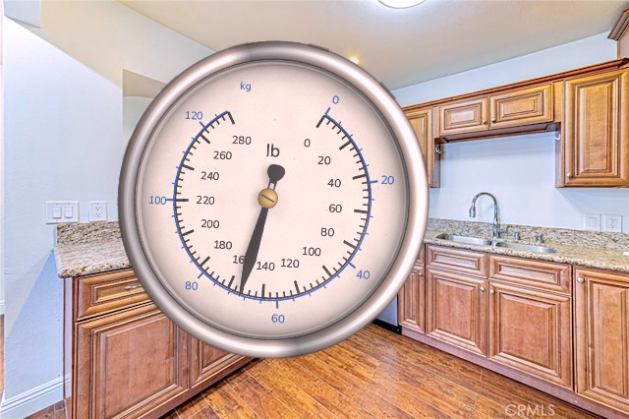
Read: 152 lb
